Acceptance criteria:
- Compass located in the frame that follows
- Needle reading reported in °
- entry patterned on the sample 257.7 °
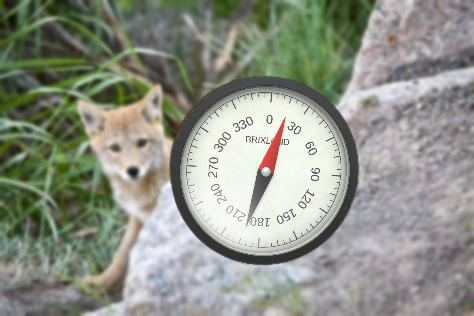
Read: 15 °
